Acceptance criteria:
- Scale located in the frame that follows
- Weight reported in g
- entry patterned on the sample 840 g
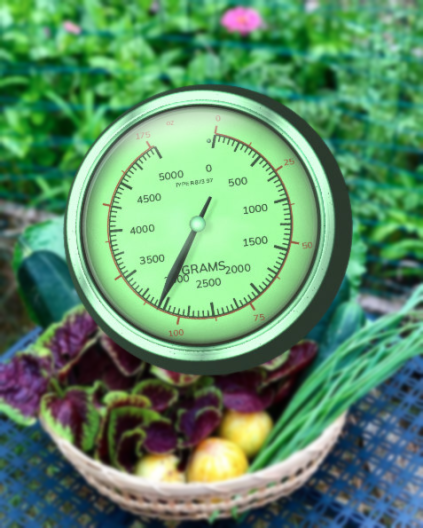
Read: 3050 g
